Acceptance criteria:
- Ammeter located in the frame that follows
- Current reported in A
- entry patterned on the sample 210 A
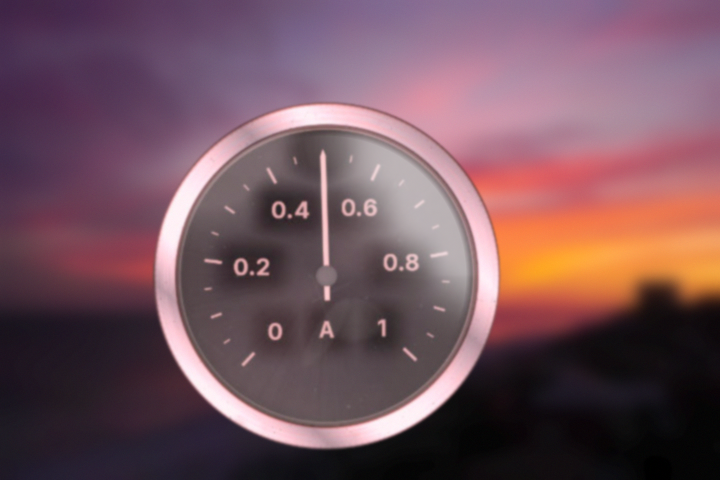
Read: 0.5 A
